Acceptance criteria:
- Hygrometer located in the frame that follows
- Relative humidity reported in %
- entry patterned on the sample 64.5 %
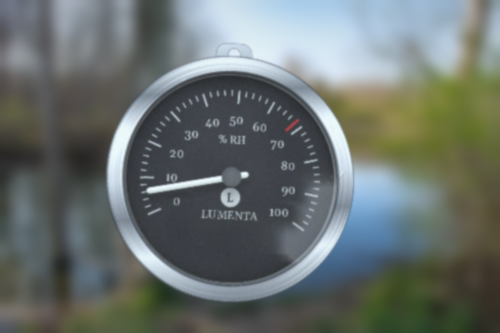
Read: 6 %
